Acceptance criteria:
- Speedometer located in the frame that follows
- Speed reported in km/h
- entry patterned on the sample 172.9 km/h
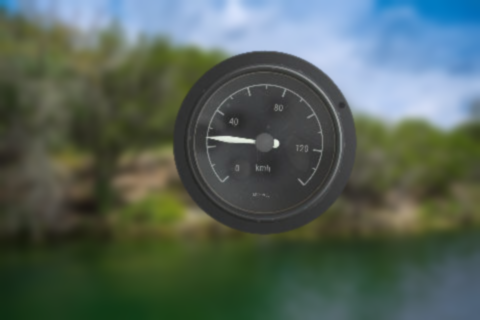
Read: 25 km/h
